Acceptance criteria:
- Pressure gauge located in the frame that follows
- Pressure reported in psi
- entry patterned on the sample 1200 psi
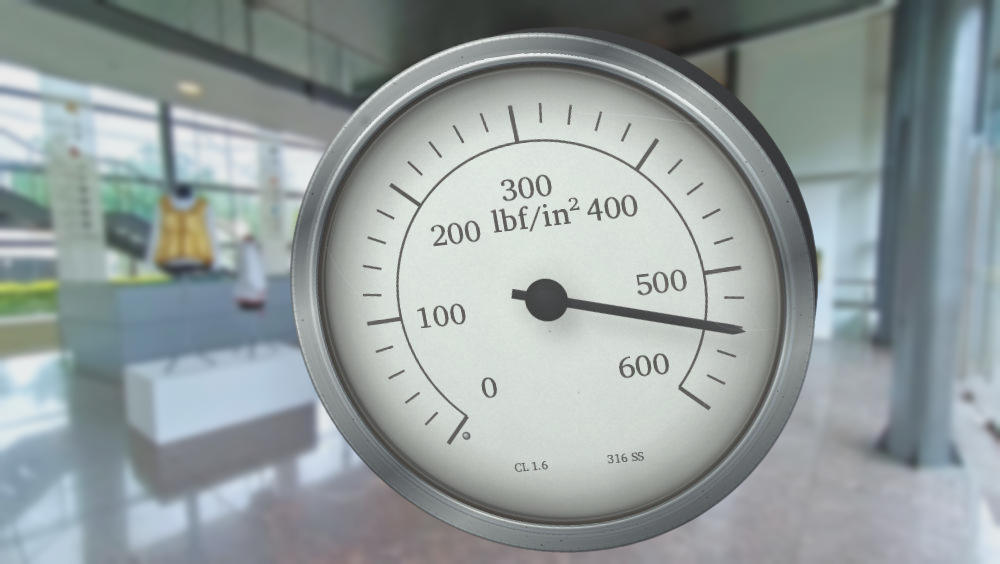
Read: 540 psi
